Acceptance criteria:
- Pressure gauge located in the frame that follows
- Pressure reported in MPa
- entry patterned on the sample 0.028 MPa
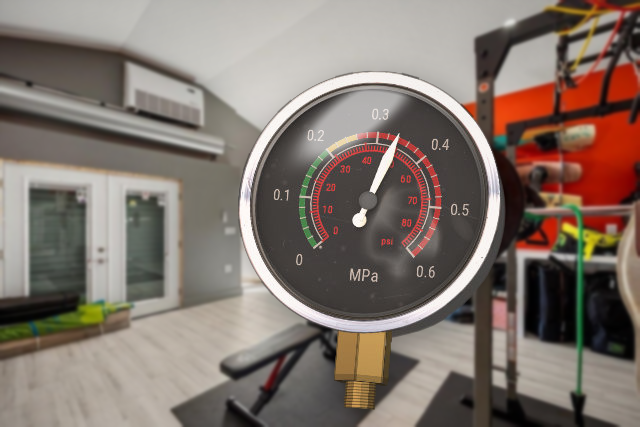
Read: 0.34 MPa
